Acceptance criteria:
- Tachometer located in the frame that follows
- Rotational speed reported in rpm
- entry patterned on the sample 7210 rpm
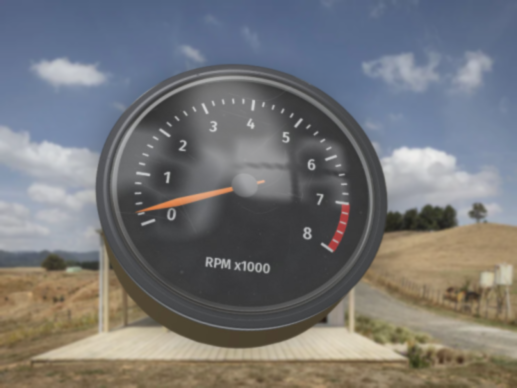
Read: 200 rpm
